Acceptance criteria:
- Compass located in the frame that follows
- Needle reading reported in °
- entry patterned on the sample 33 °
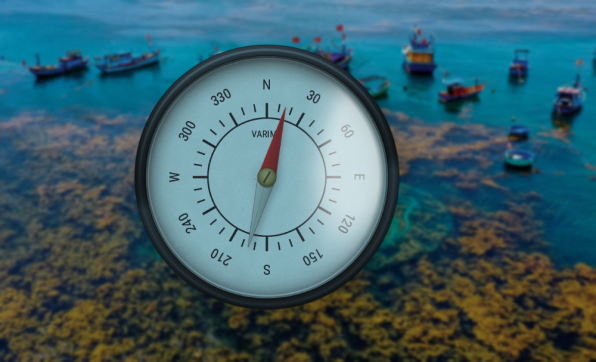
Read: 15 °
